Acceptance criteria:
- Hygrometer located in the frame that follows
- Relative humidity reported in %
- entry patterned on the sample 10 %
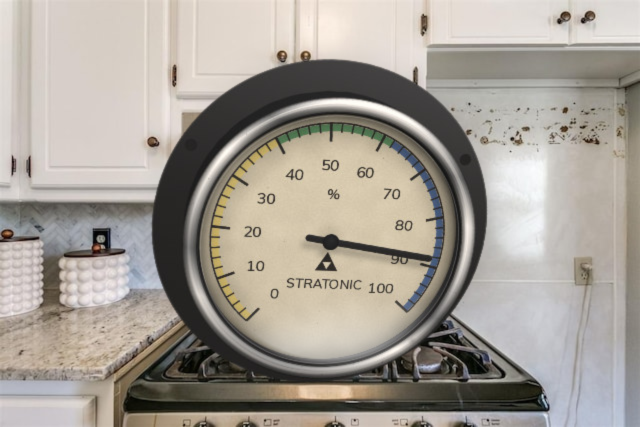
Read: 88 %
